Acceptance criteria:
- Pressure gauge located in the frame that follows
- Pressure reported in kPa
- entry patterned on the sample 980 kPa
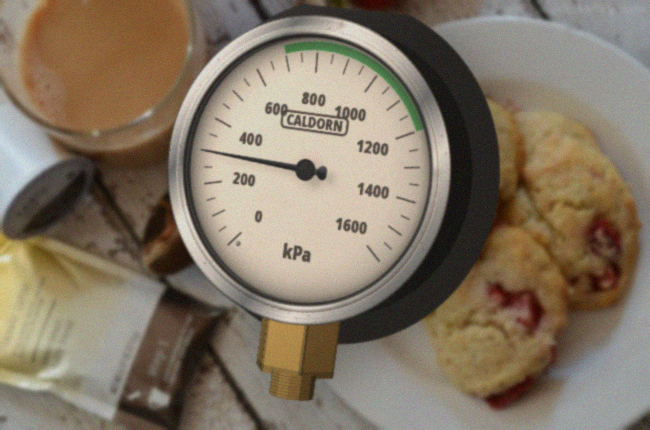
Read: 300 kPa
